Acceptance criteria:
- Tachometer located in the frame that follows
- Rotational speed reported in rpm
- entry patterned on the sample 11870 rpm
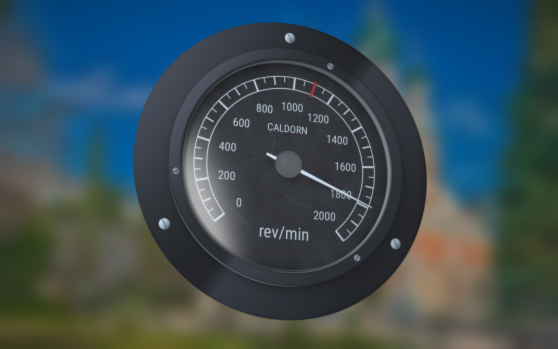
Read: 1800 rpm
